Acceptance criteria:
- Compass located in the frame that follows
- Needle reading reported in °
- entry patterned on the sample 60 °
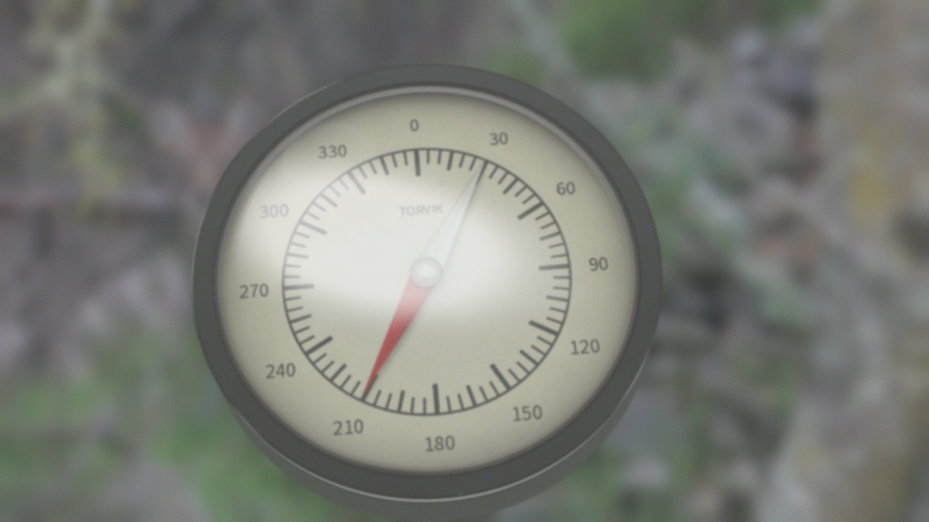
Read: 210 °
